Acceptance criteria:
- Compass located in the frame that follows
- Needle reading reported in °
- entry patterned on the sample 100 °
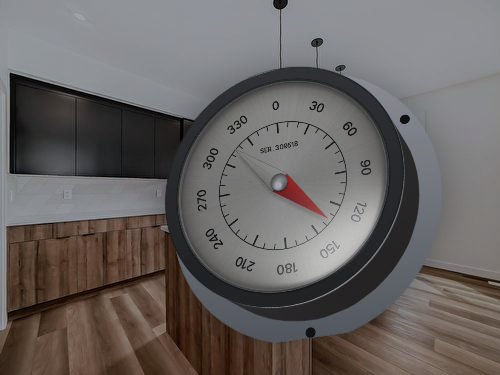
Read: 135 °
